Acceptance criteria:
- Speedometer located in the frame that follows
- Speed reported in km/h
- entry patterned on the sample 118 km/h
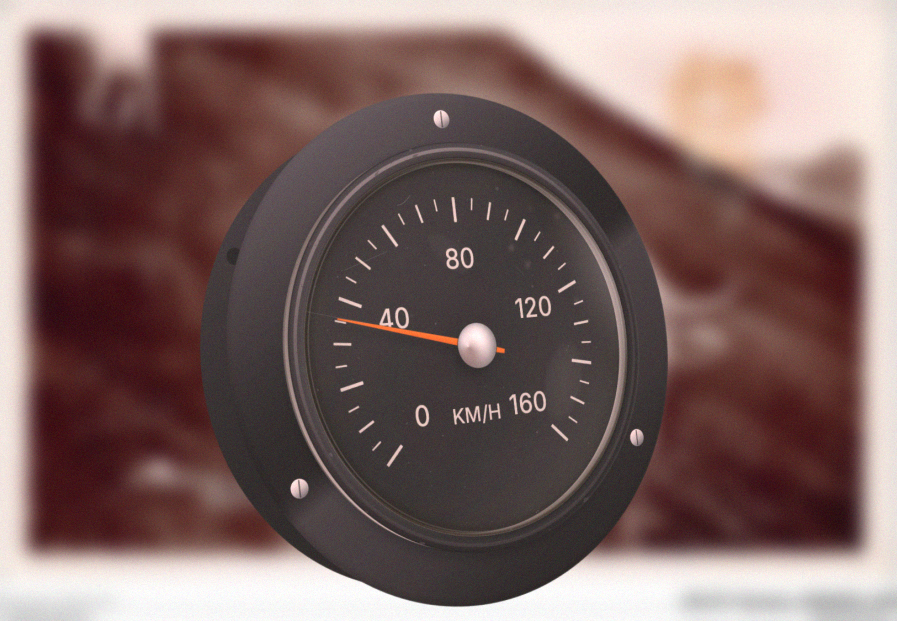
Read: 35 km/h
